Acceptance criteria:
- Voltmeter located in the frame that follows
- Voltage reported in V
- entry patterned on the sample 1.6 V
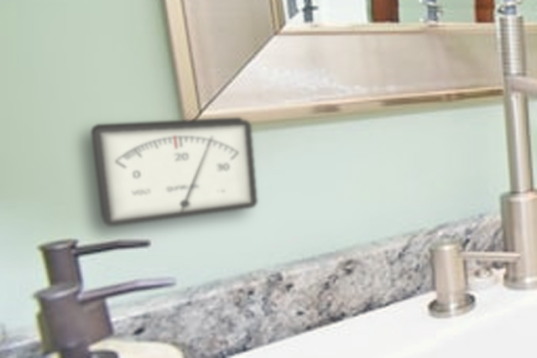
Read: 25 V
